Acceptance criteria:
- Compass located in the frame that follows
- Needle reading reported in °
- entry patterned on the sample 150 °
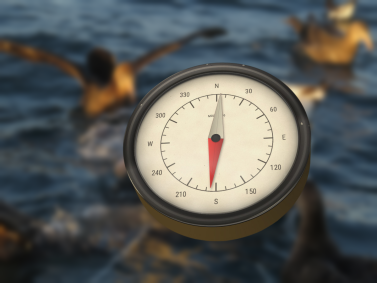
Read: 185 °
